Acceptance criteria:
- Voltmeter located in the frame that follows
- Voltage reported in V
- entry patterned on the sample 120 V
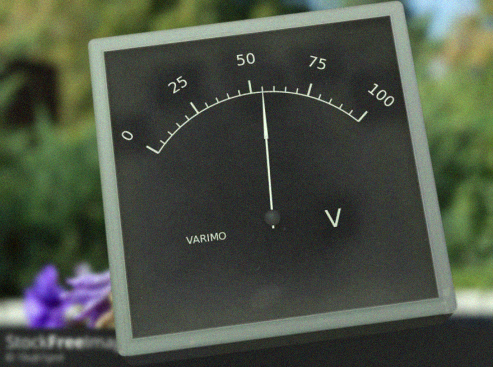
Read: 55 V
